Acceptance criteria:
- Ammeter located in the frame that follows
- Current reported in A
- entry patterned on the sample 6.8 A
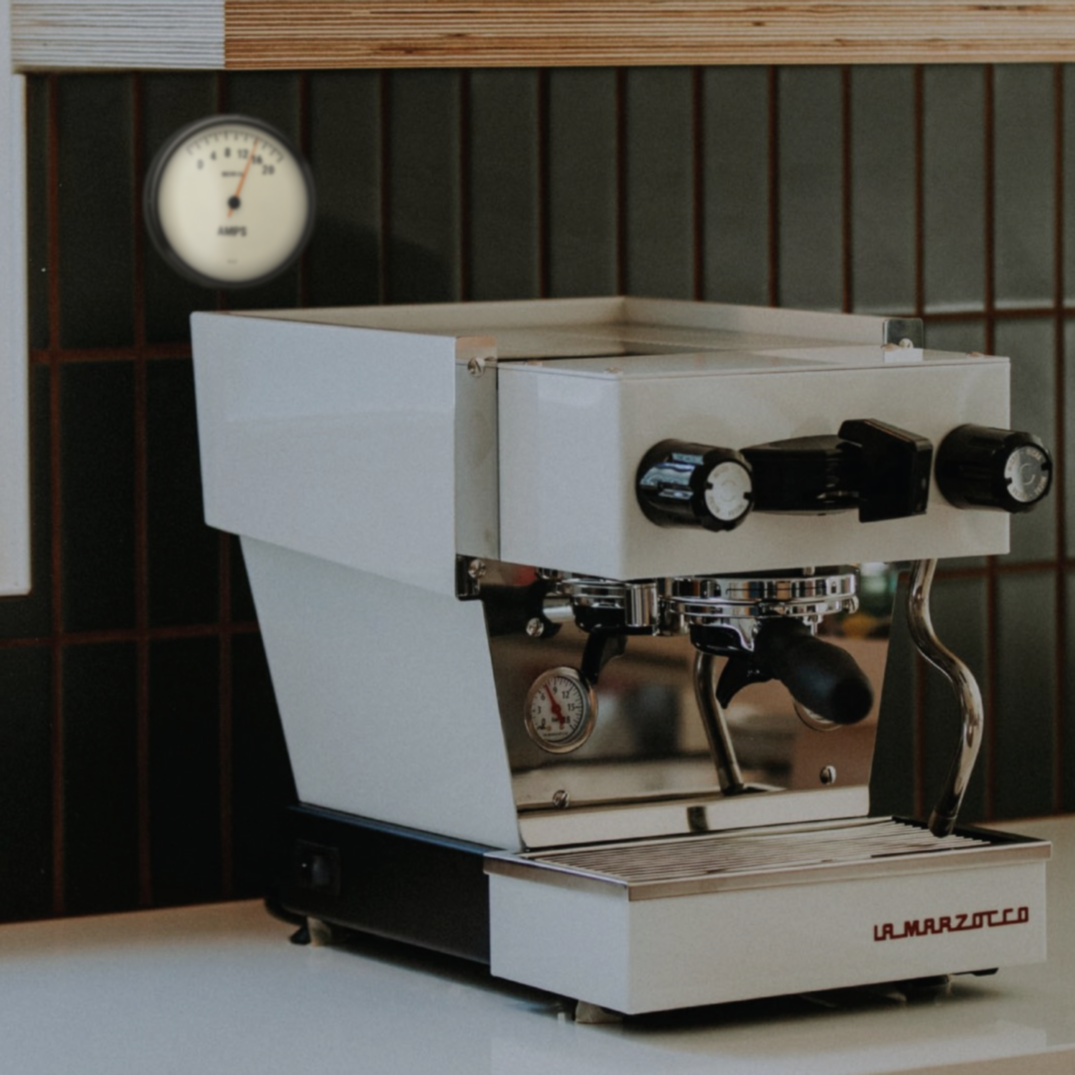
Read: 14 A
